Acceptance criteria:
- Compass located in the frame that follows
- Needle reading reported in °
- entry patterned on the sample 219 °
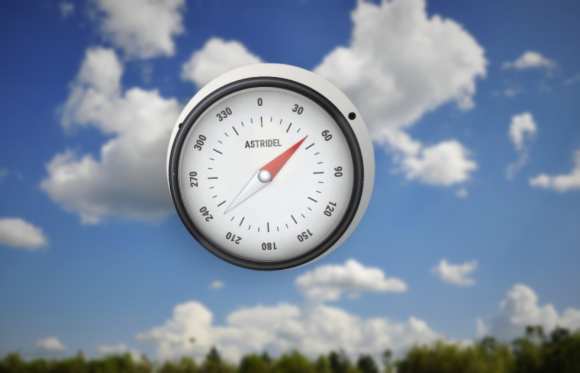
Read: 50 °
